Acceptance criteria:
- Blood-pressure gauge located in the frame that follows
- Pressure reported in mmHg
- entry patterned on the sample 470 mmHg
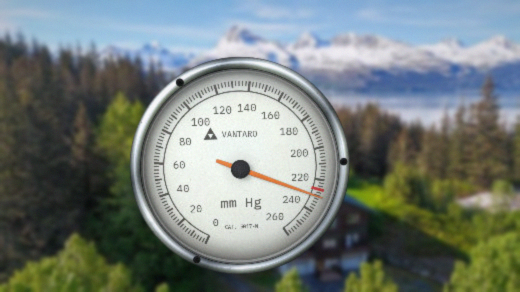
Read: 230 mmHg
